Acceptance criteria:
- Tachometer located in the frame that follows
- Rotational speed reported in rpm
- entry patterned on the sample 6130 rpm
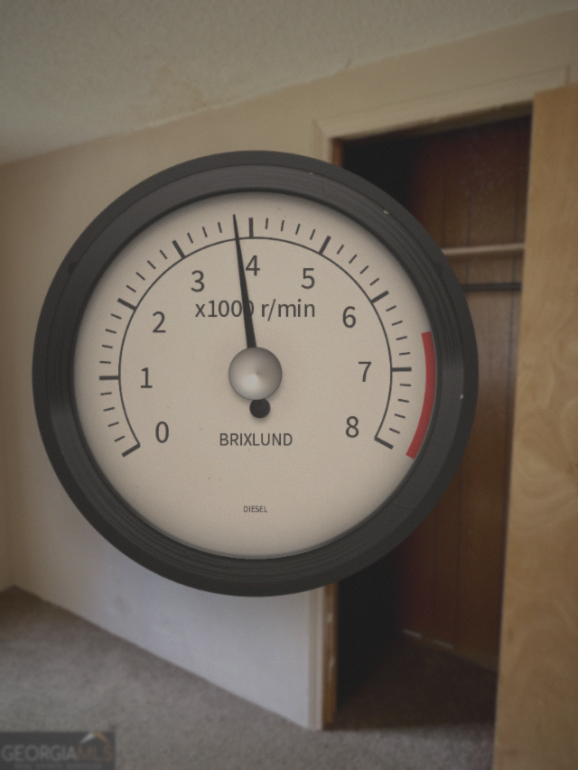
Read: 3800 rpm
